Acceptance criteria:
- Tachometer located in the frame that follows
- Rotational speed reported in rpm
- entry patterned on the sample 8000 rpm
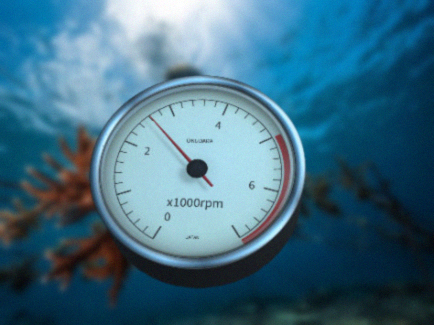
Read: 2600 rpm
